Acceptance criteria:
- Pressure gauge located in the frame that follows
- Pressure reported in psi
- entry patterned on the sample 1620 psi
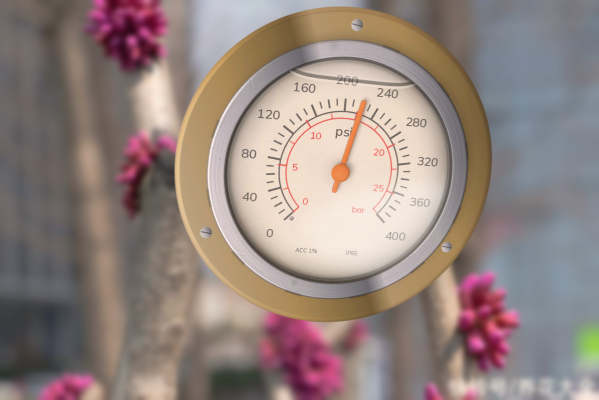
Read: 220 psi
